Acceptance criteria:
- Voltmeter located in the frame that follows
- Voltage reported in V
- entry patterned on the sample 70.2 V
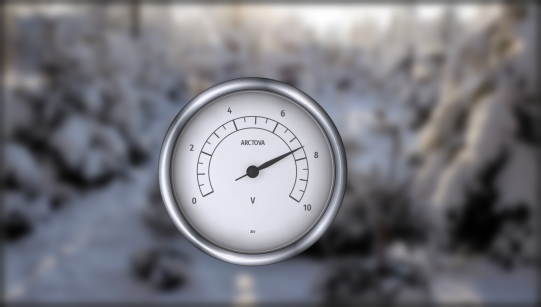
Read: 7.5 V
